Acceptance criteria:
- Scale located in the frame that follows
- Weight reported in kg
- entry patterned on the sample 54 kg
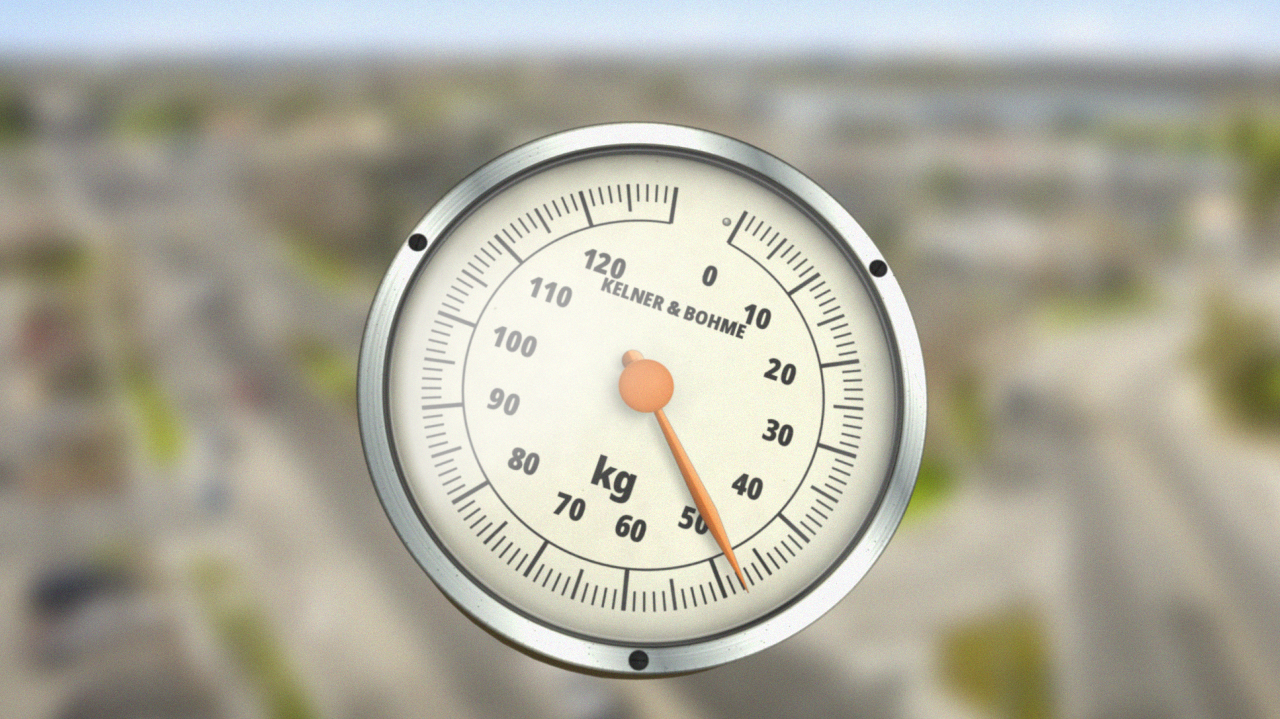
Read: 48 kg
